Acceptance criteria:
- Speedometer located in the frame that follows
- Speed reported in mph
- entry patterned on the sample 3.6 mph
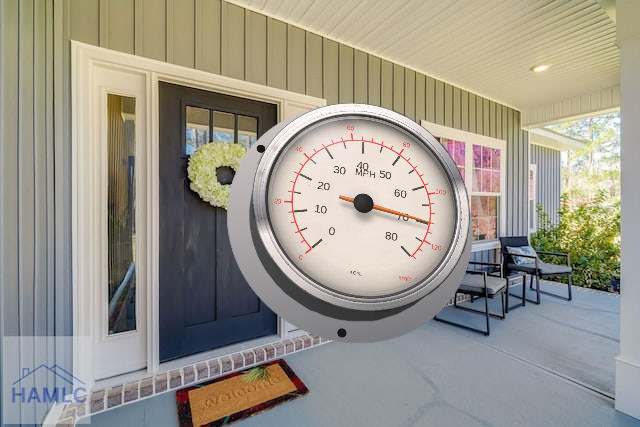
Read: 70 mph
